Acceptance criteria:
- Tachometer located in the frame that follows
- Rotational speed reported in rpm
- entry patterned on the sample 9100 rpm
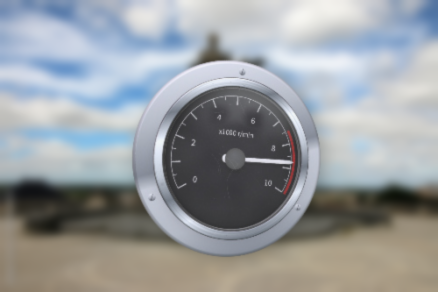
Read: 8750 rpm
